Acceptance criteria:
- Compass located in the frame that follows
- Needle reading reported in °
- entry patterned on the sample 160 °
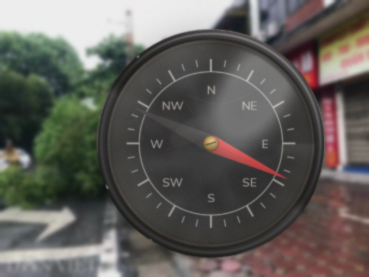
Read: 115 °
